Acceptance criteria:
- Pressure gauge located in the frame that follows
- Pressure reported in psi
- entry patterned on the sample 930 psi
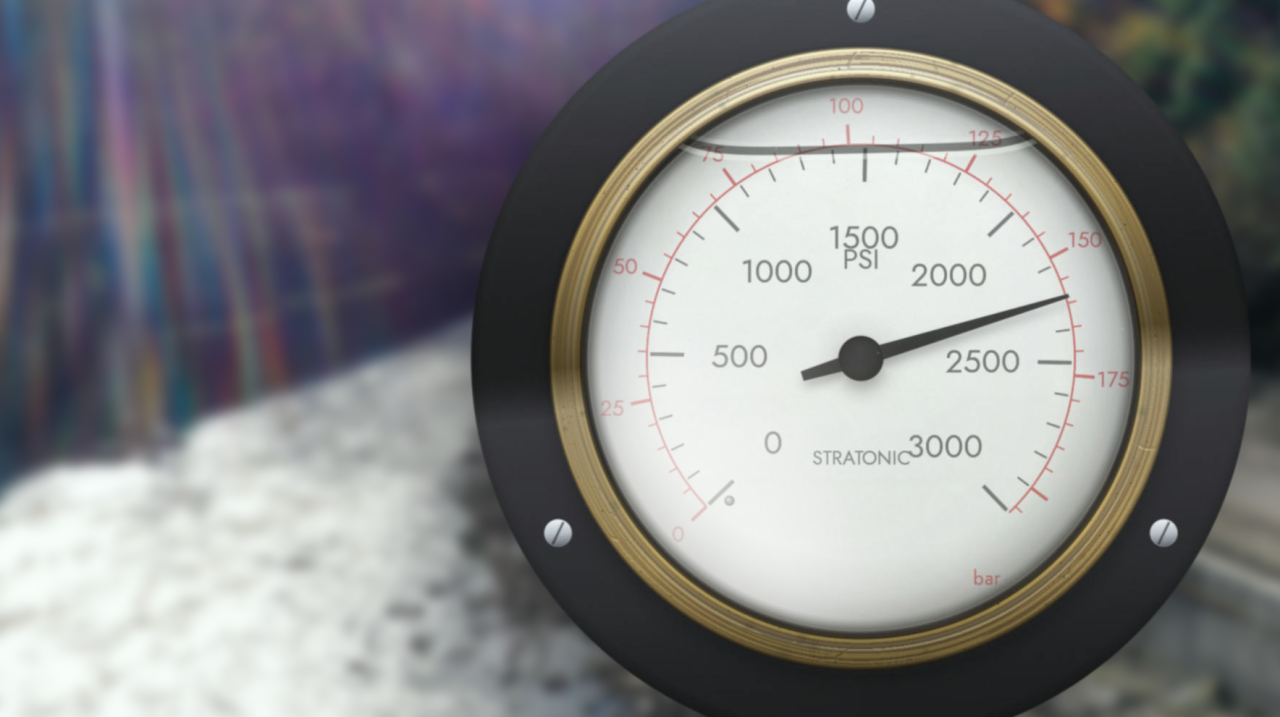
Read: 2300 psi
